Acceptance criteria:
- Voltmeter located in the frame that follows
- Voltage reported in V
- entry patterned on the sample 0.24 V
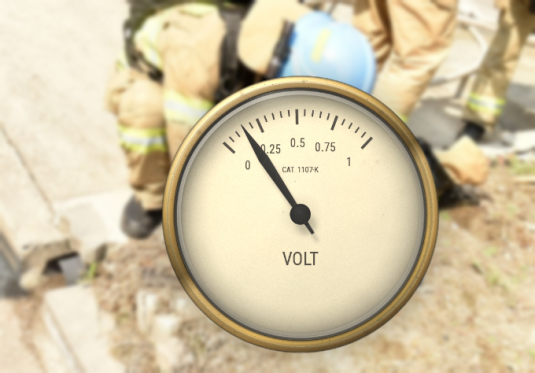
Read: 0.15 V
